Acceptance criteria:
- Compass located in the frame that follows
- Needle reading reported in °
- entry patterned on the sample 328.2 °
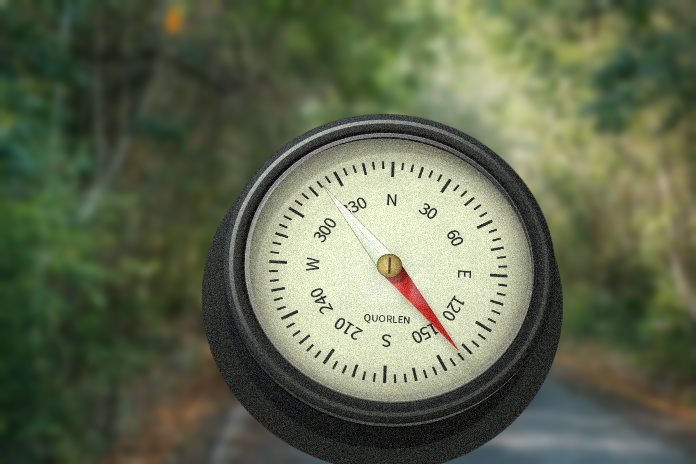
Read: 140 °
